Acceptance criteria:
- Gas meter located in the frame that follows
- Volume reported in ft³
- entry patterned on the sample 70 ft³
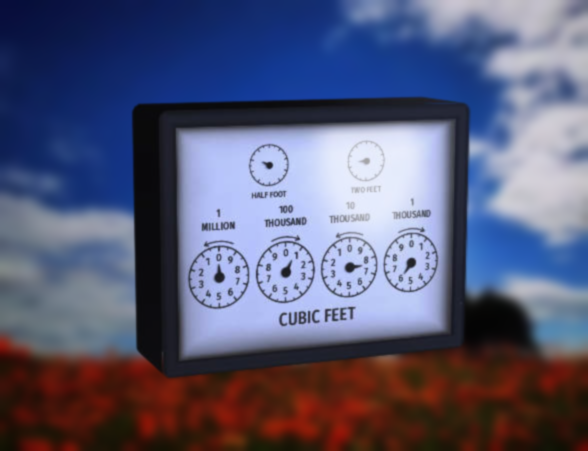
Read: 7600 ft³
